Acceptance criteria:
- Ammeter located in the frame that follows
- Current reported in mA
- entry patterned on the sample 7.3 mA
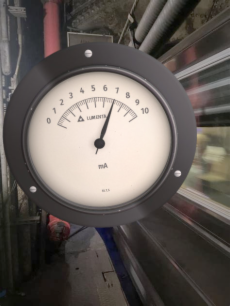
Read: 7 mA
